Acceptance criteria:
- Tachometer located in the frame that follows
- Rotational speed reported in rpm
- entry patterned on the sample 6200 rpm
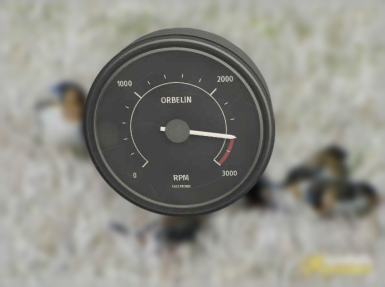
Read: 2600 rpm
